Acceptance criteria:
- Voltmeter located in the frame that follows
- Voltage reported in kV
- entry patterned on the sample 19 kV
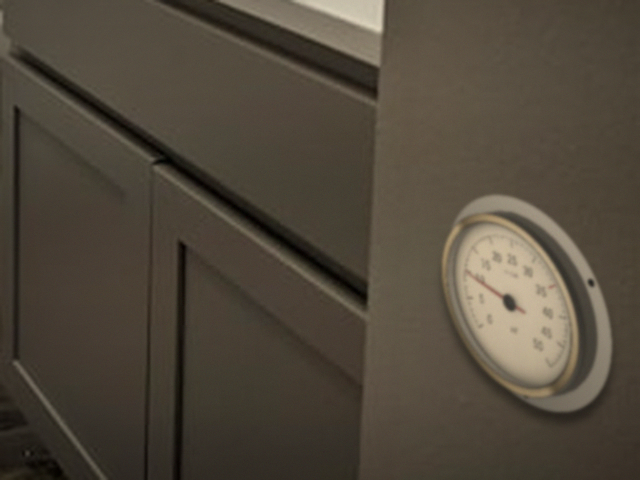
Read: 10 kV
